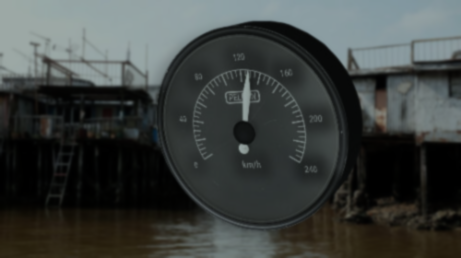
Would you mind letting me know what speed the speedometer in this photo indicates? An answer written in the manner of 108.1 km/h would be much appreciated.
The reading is 130 km/h
